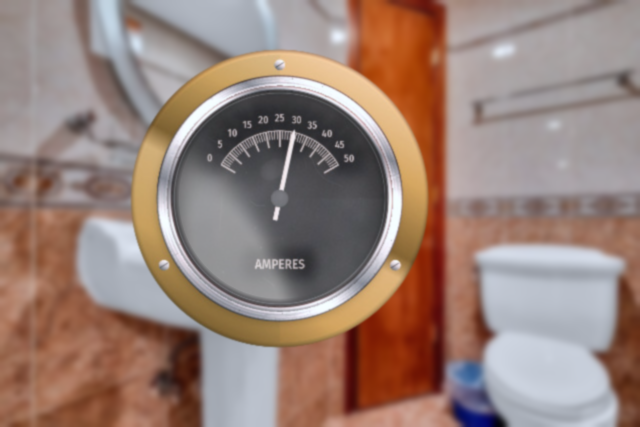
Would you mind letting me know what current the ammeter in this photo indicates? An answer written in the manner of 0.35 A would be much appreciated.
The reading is 30 A
